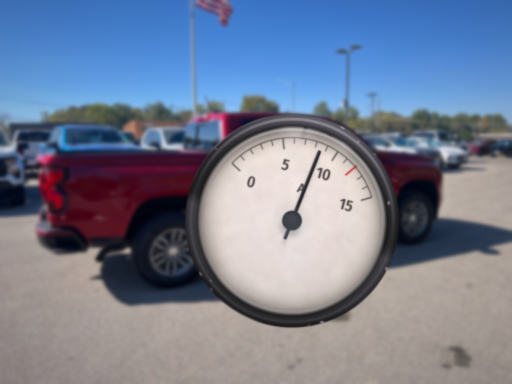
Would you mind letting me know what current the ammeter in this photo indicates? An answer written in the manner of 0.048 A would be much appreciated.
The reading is 8.5 A
